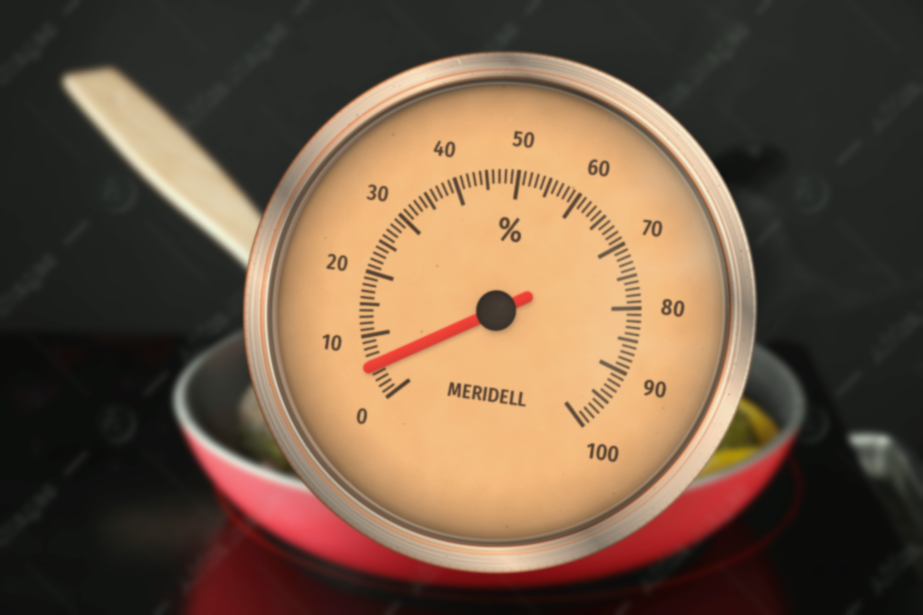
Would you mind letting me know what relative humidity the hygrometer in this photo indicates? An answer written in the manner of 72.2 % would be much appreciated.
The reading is 5 %
